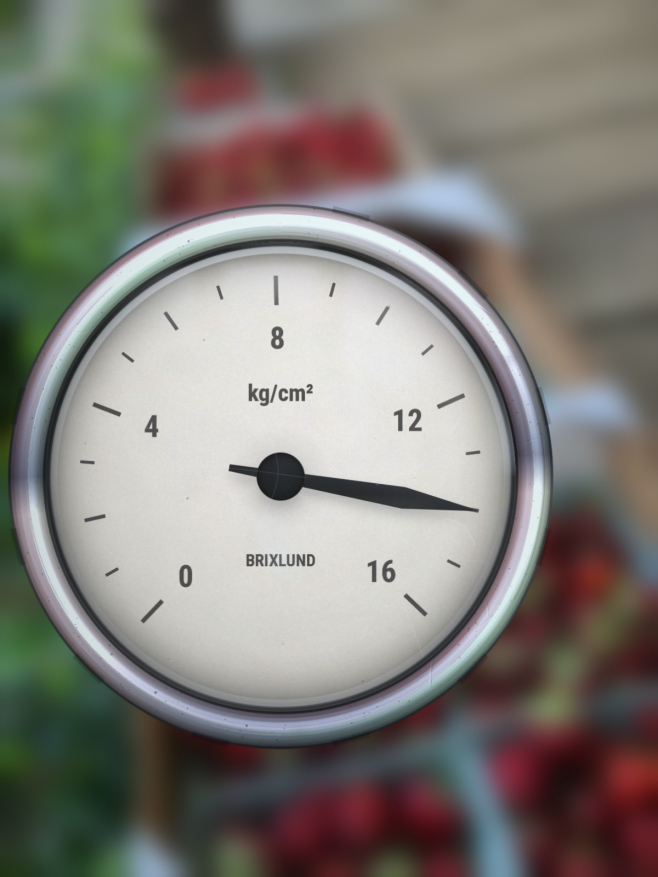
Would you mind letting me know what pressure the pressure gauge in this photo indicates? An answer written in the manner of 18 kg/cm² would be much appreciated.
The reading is 14 kg/cm²
